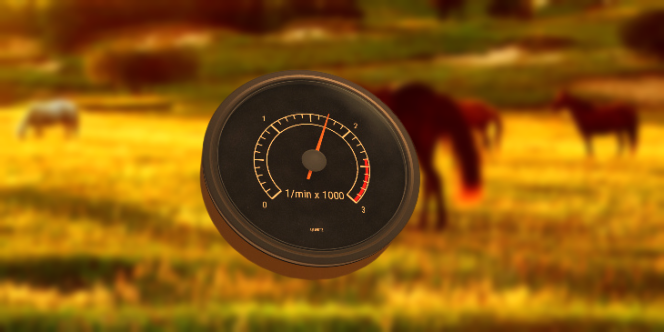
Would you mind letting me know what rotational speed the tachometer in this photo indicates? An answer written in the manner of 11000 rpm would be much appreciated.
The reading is 1700 rpm
